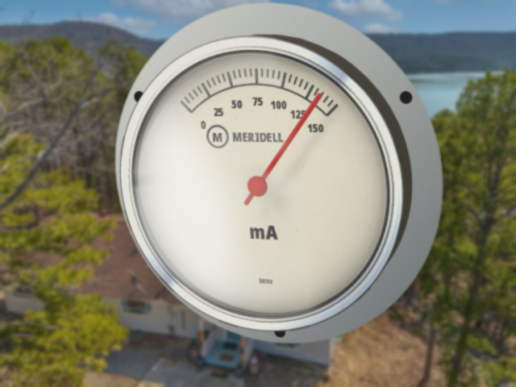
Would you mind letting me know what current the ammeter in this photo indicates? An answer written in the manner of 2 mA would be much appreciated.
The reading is 135 mA
